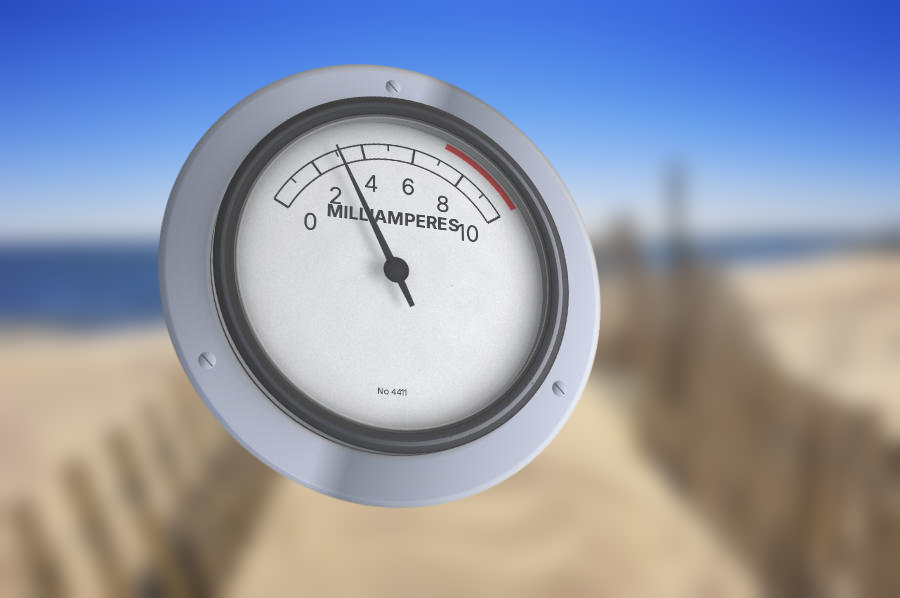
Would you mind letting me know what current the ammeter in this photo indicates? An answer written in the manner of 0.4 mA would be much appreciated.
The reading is 3 mA
